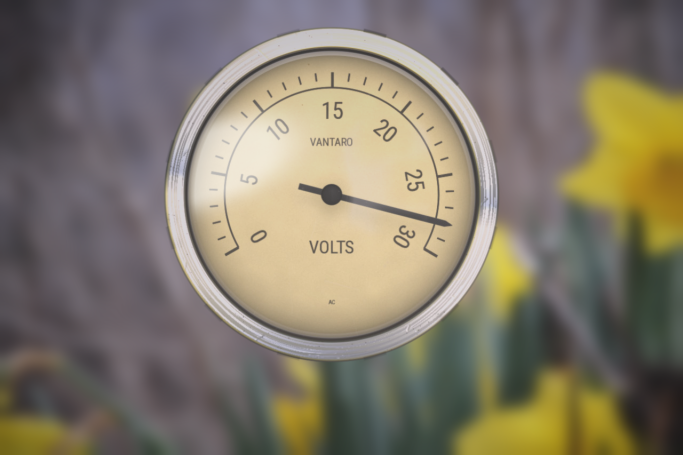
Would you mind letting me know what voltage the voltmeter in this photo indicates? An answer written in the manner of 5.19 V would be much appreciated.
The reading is 28 V
